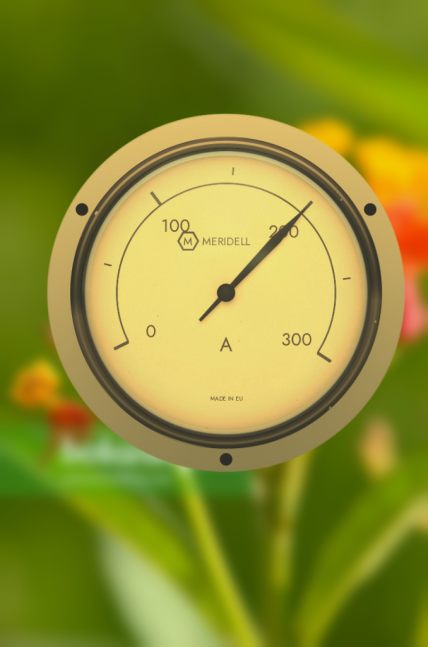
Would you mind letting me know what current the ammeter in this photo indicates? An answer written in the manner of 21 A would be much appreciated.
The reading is 200 A
